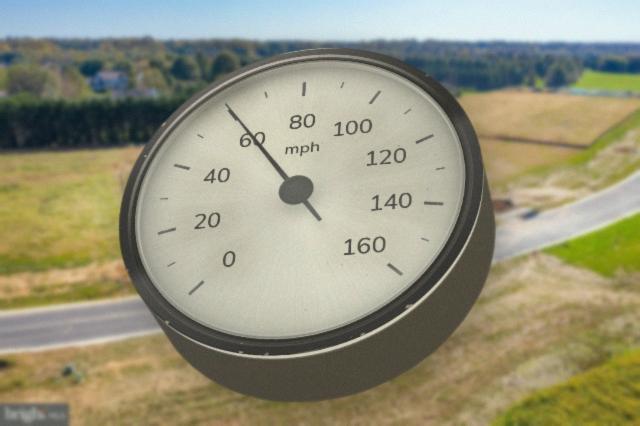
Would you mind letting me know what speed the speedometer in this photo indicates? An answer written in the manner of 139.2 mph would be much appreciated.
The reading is 60 mph
